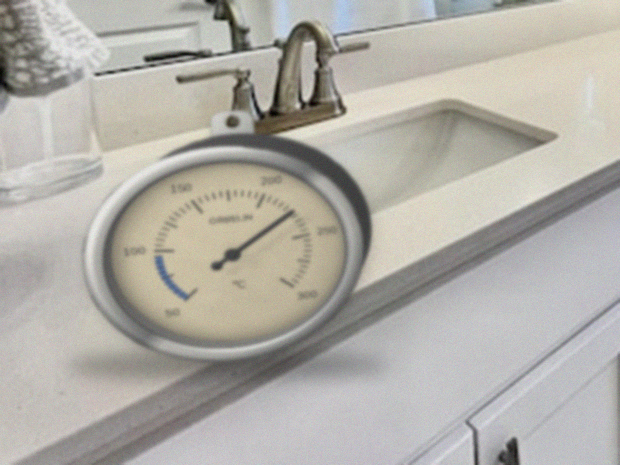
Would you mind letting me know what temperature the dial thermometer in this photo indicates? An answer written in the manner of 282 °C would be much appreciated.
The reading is 225 °C
